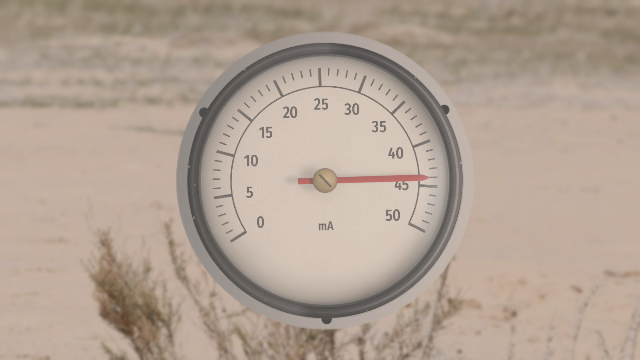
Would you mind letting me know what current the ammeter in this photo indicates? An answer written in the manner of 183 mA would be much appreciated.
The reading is 44 mA
